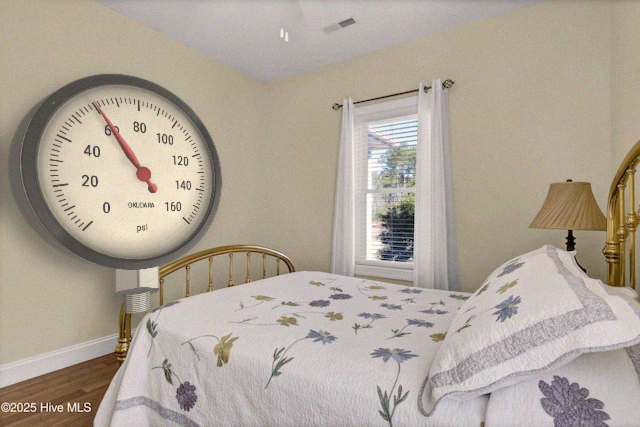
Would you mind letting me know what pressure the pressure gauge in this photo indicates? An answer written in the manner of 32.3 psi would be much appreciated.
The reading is 60 psi
